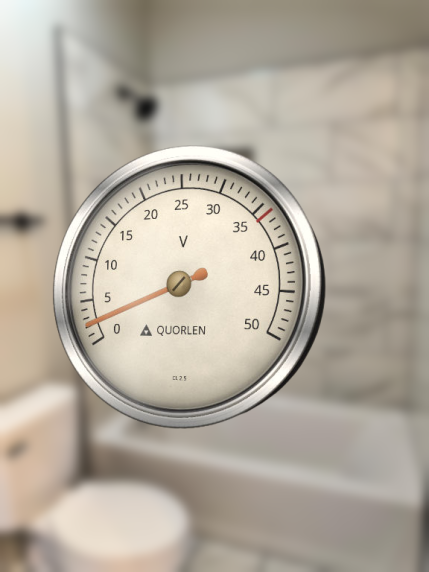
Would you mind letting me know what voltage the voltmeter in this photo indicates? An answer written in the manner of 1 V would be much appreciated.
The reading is 2 V
